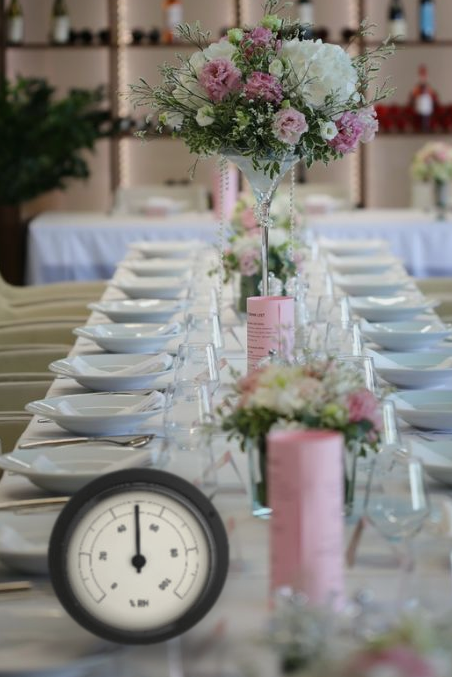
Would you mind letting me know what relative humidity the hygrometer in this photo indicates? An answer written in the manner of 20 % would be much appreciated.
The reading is 50 %
